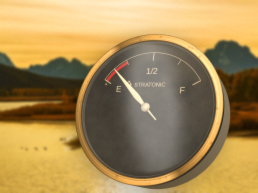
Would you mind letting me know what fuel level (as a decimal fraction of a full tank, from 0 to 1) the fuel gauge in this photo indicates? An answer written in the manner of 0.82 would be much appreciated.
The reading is 0.125
